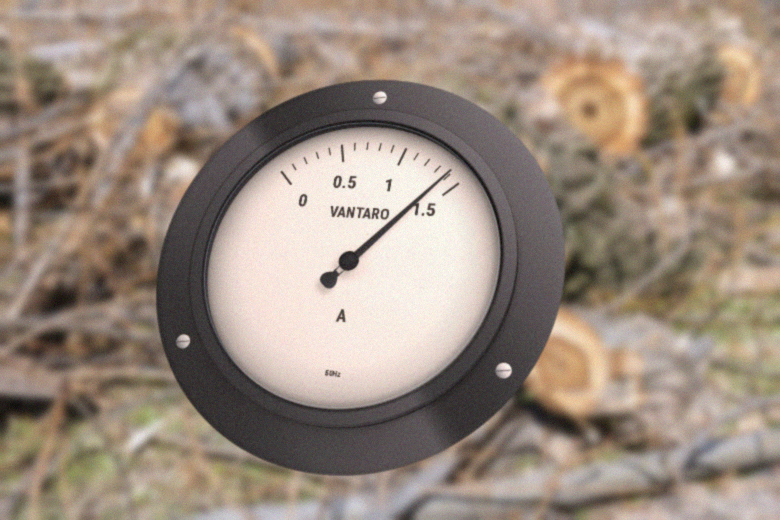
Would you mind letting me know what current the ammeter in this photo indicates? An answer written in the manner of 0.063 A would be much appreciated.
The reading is 1.4 A
